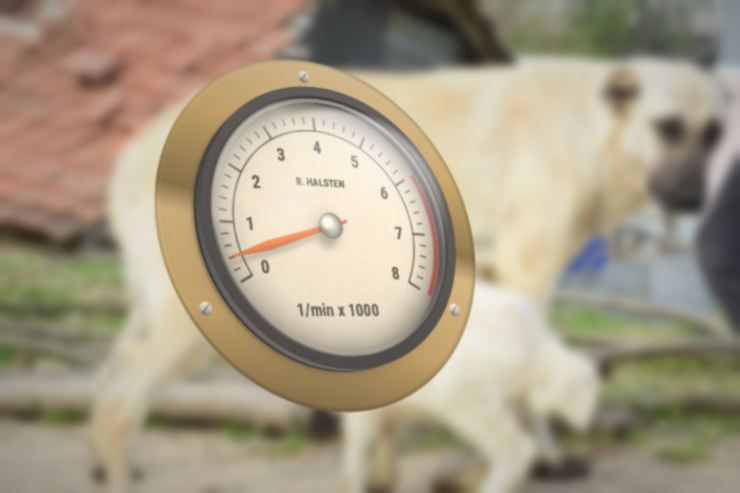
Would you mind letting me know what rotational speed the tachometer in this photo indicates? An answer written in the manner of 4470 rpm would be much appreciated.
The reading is 400 rpm
